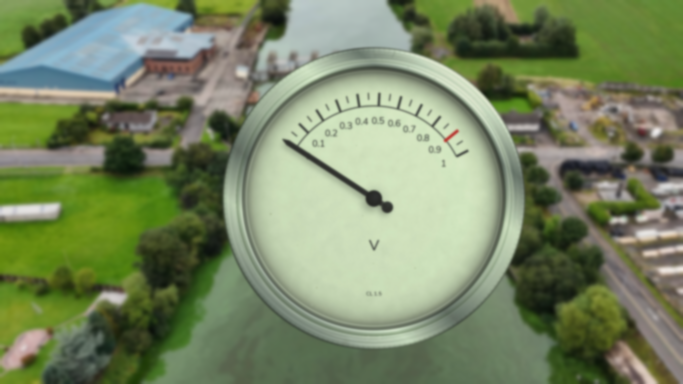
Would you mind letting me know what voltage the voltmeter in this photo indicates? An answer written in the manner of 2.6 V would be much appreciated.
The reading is 0 V
